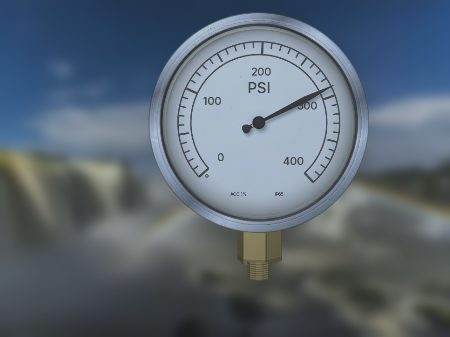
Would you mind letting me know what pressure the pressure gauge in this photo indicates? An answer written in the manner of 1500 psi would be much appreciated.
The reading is 290 psi
